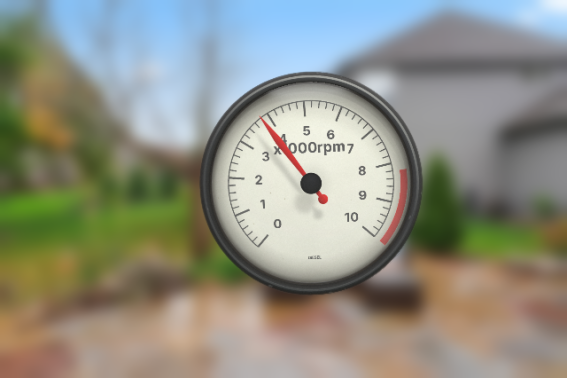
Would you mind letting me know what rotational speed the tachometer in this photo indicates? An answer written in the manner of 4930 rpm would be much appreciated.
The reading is 3800 rpm
